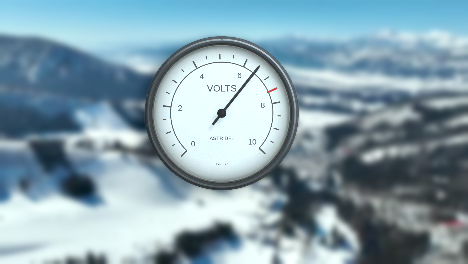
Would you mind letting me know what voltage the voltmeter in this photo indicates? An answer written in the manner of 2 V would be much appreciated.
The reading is 6.5 V
